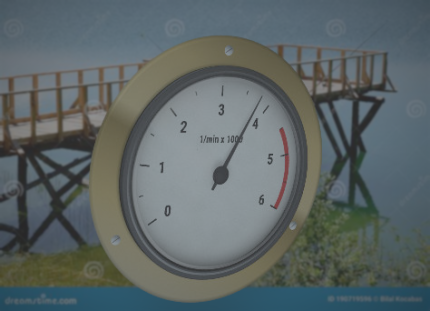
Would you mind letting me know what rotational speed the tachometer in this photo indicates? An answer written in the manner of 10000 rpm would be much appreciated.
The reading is 3750 rpm
